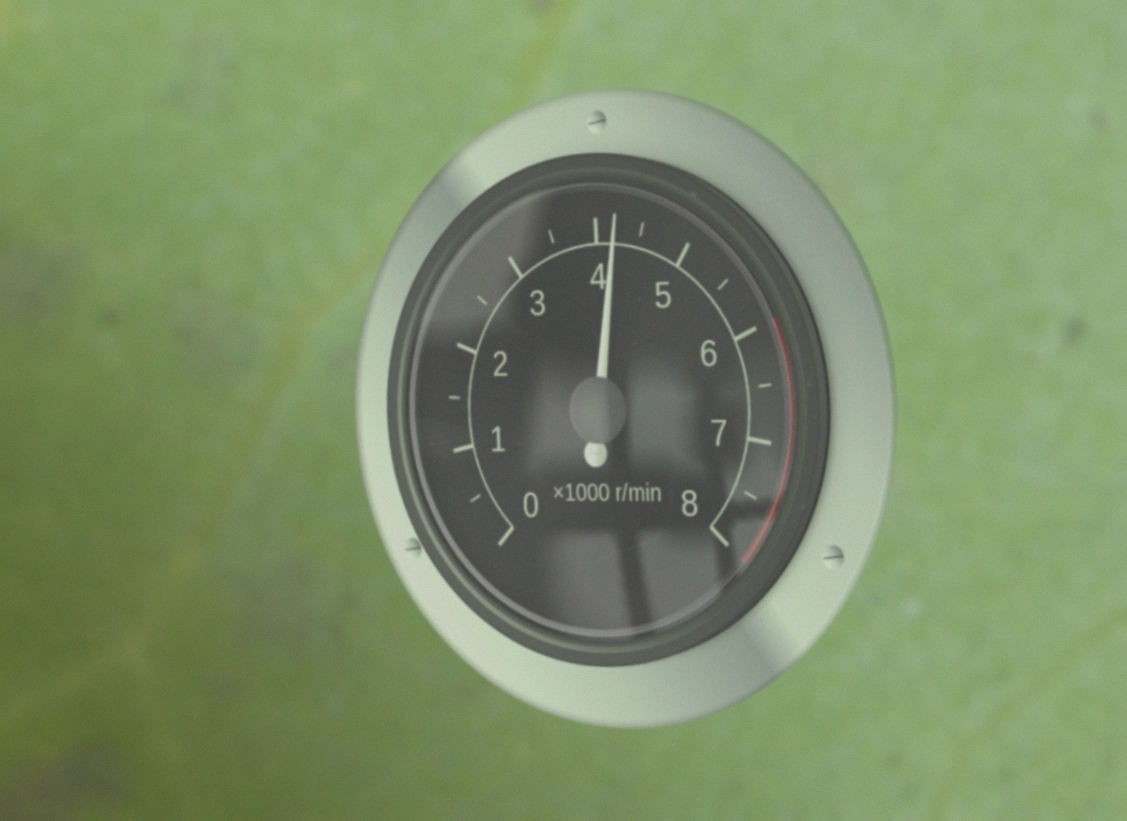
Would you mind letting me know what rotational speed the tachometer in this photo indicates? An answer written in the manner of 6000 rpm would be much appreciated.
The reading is 4250 rpm
